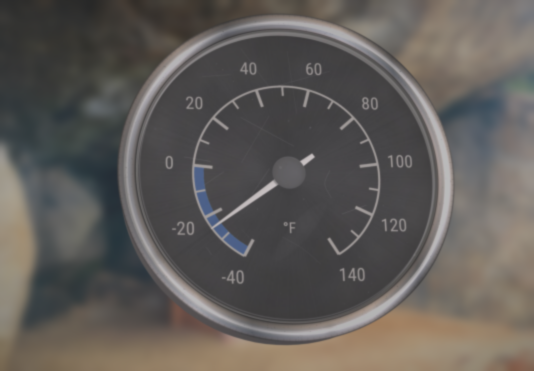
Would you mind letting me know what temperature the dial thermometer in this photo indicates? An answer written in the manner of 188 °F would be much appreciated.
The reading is -25 °F
